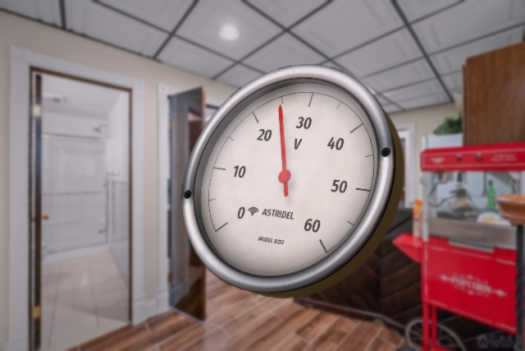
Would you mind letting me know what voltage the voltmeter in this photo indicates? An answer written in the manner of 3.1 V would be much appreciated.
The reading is 25 V
